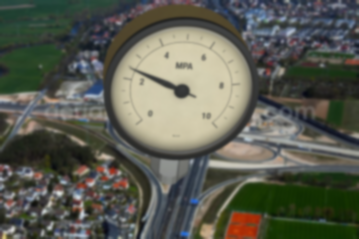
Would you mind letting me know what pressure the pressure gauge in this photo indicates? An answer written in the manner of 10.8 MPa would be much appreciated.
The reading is 2.5 MPa
